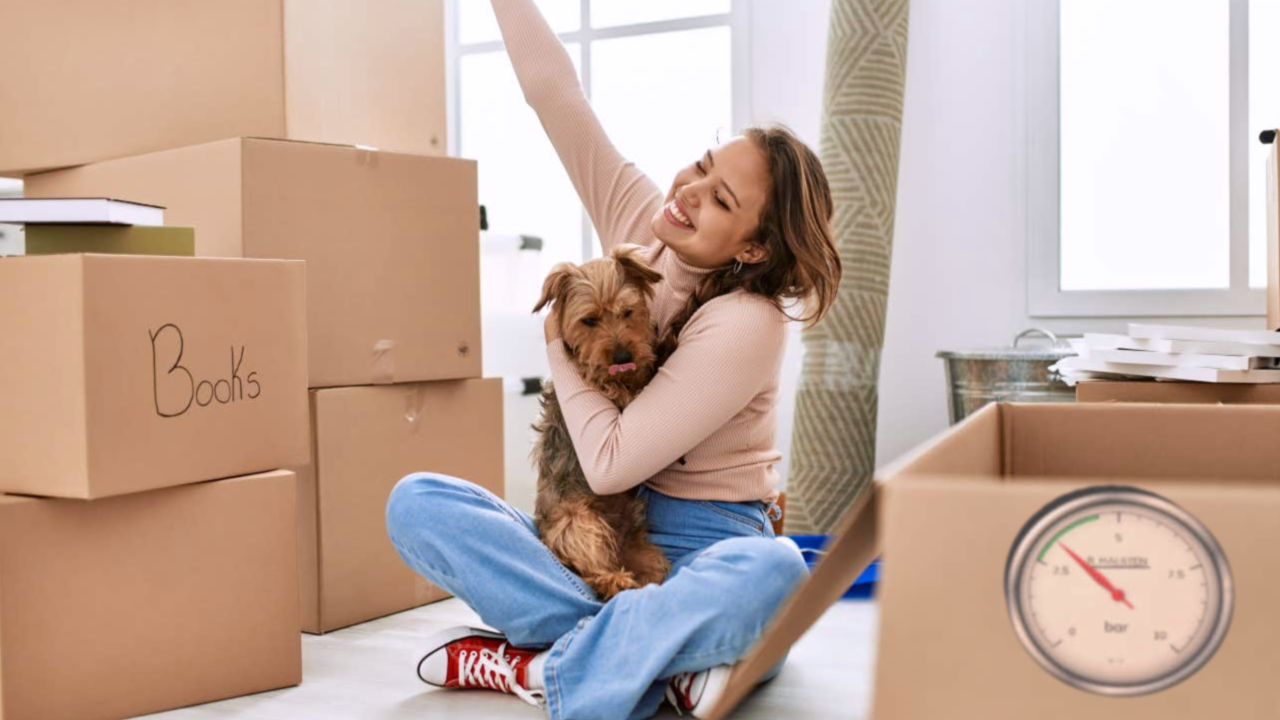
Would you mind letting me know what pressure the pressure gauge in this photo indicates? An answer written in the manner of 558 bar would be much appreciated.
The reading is 3.25 bar
